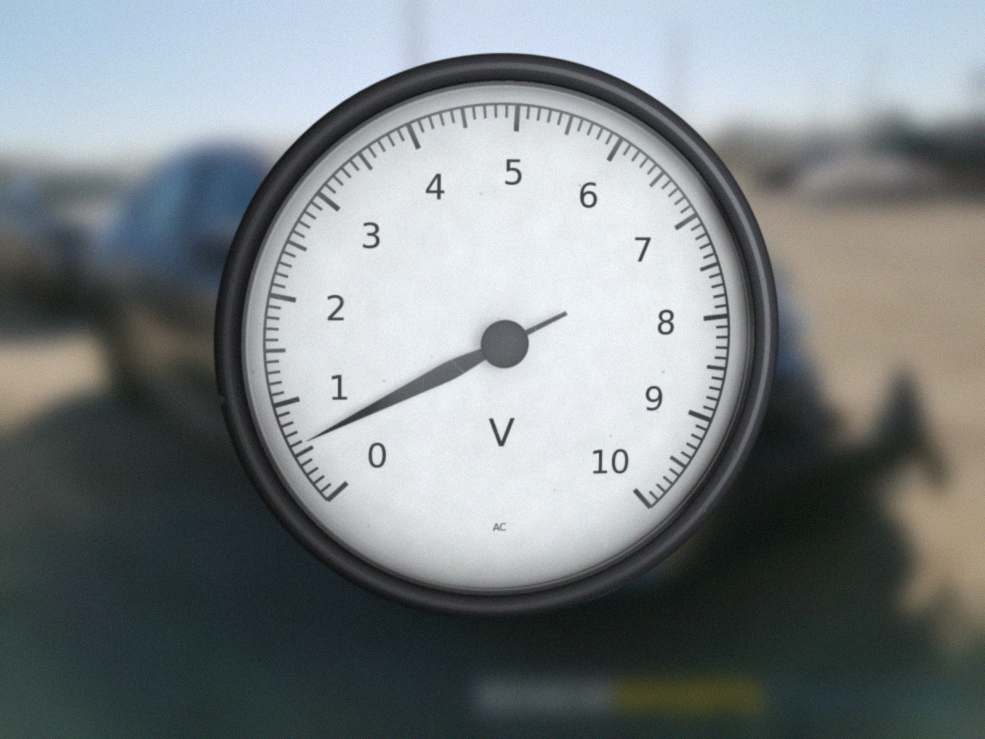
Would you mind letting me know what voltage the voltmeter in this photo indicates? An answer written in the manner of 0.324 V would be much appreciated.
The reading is 0.6 V
